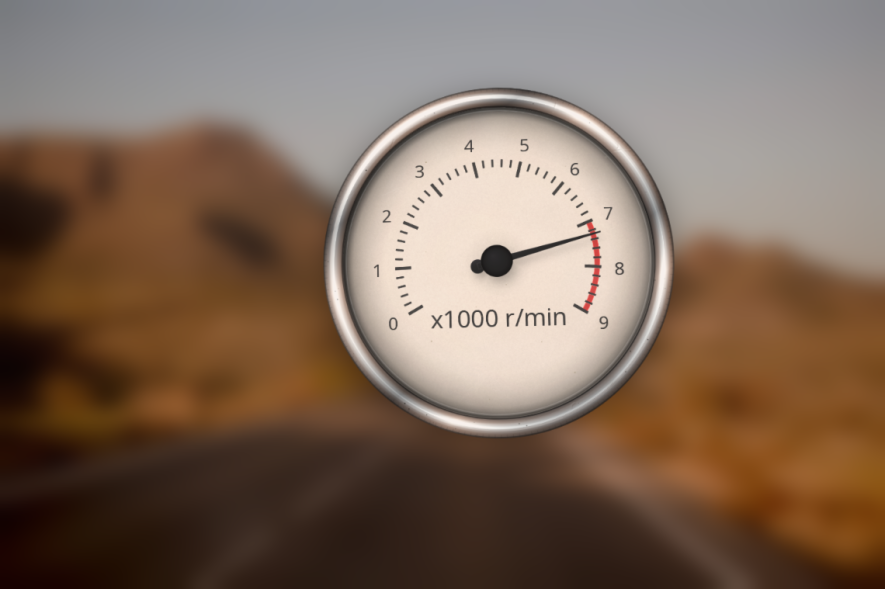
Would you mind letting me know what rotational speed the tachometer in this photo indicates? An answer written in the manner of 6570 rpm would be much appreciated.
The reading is 7300 rpm
